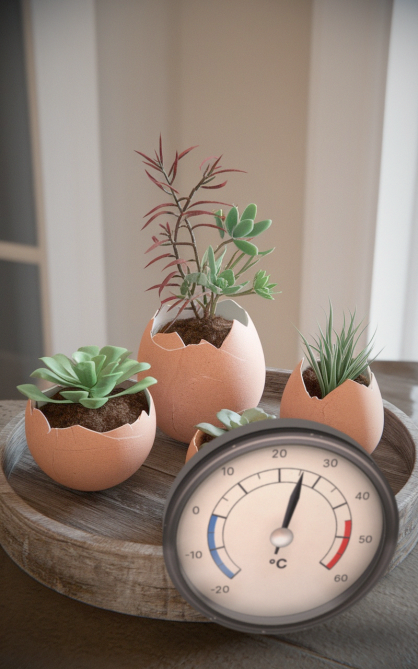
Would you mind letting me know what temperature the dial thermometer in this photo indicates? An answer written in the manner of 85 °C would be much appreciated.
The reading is 25 °C
